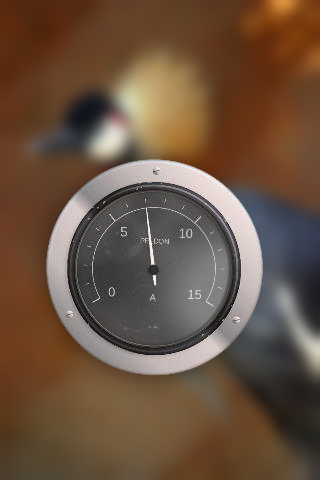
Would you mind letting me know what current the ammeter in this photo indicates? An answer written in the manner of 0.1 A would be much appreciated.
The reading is 7 A
